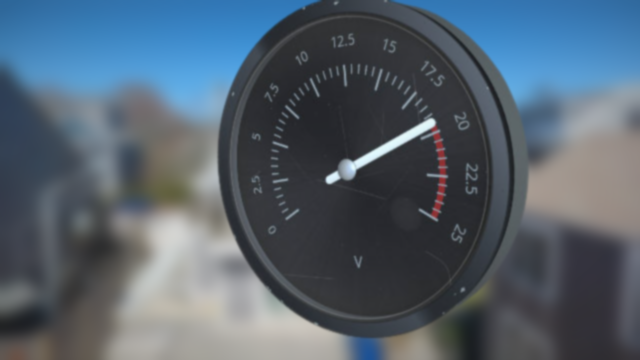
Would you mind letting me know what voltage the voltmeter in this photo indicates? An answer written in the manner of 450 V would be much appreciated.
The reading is 19.5 V
